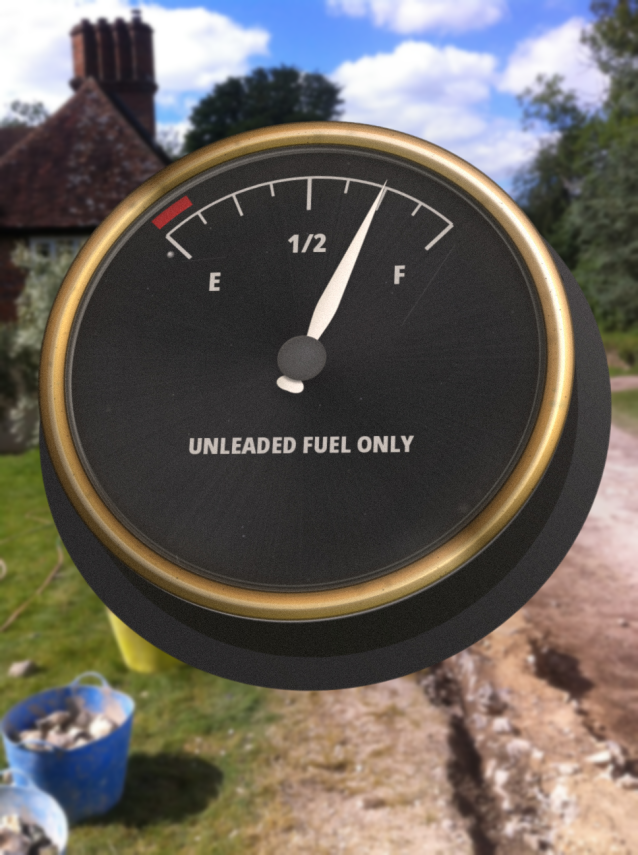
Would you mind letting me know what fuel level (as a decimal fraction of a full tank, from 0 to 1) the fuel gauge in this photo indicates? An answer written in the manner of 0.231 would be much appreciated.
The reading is 0.75
